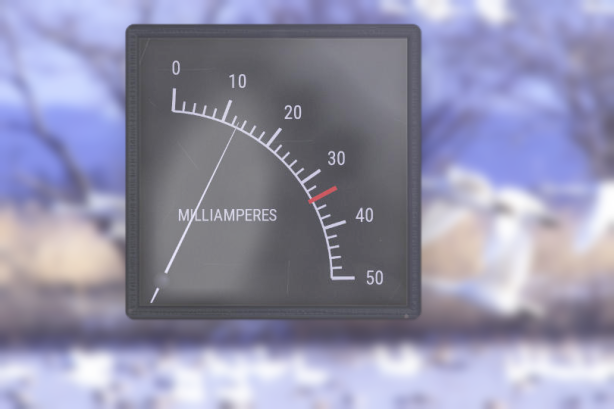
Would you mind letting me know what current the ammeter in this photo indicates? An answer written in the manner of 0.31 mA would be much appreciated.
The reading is 13 mA
